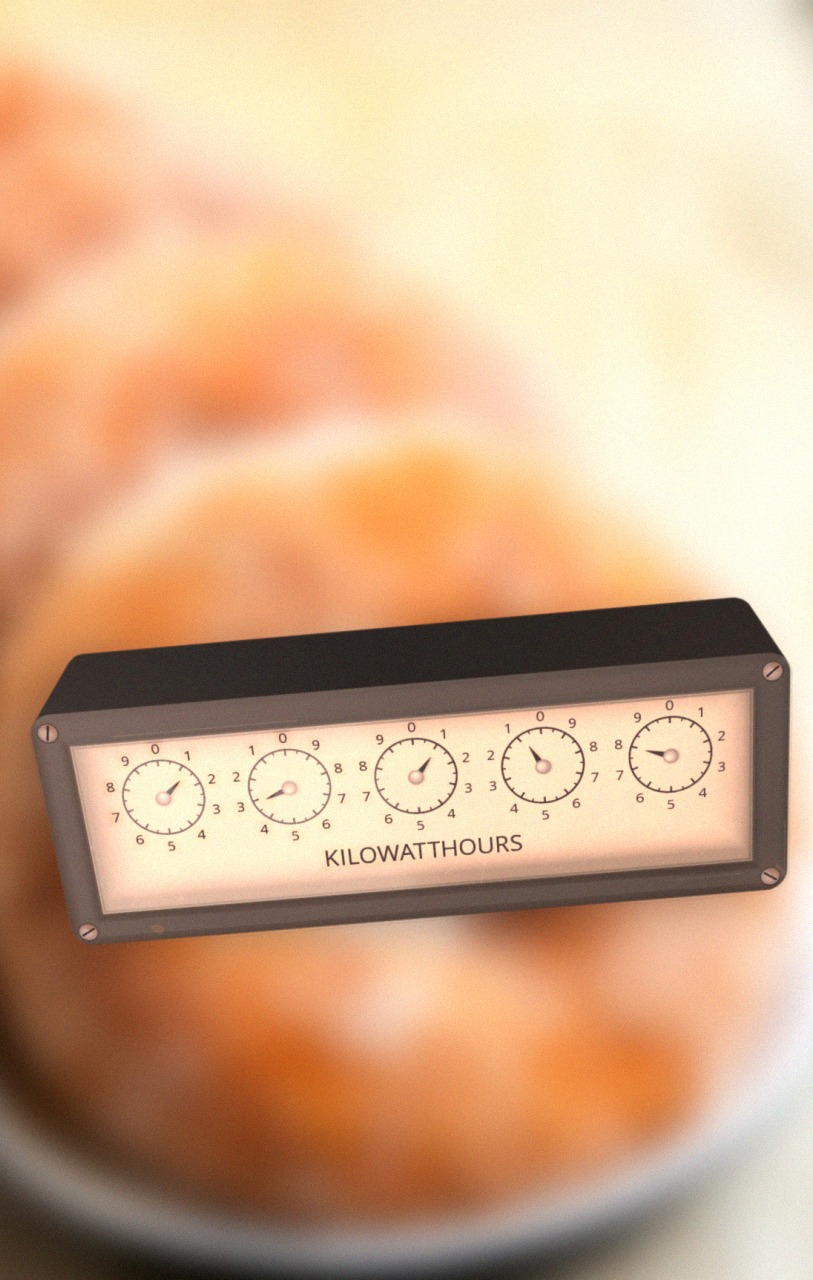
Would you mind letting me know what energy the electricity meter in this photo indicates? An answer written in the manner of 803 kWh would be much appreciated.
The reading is 13108 kWh
